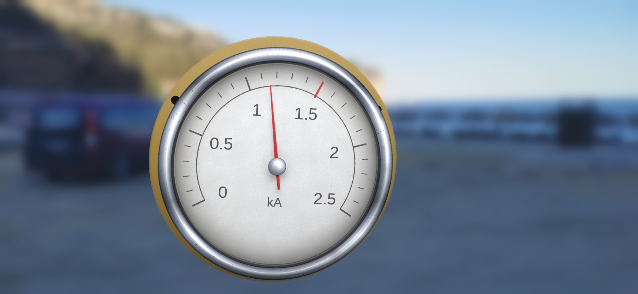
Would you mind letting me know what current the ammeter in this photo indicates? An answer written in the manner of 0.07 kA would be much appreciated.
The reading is 1.15 kA
